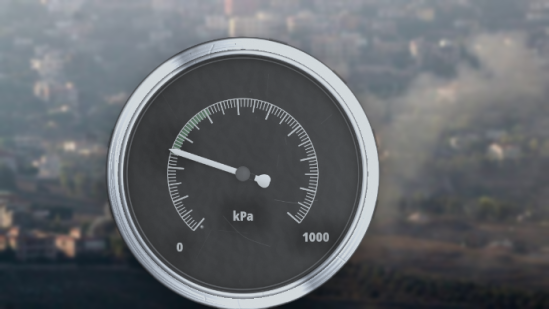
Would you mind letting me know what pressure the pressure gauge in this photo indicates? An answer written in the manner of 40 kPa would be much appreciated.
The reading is 250 kPa
